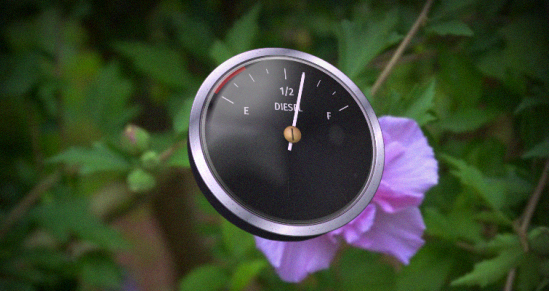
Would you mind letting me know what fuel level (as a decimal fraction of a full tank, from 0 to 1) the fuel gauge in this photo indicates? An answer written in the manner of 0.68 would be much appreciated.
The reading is 0.625
